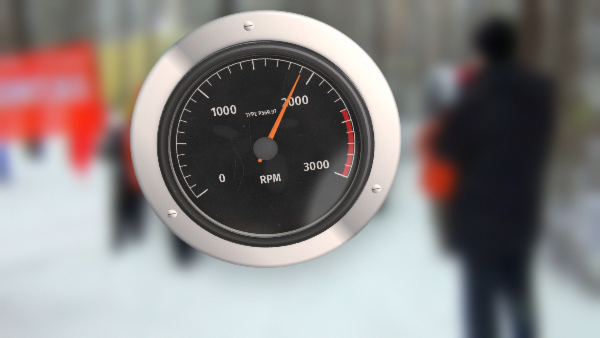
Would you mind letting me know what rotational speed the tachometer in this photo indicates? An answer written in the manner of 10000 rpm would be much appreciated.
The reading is 1900 rpm
